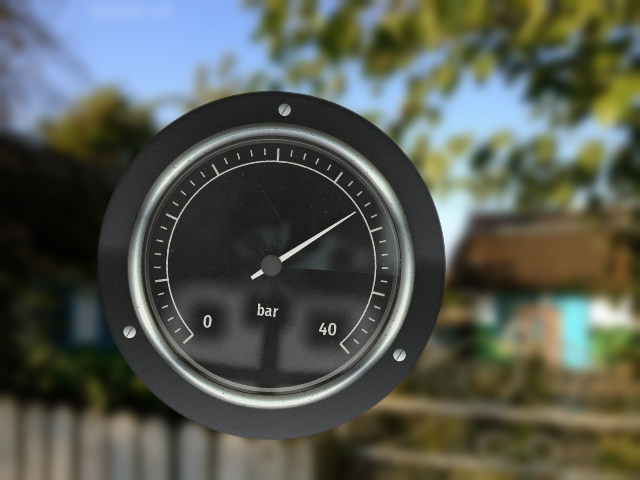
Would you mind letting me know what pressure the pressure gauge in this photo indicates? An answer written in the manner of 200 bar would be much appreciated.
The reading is 28 bar
